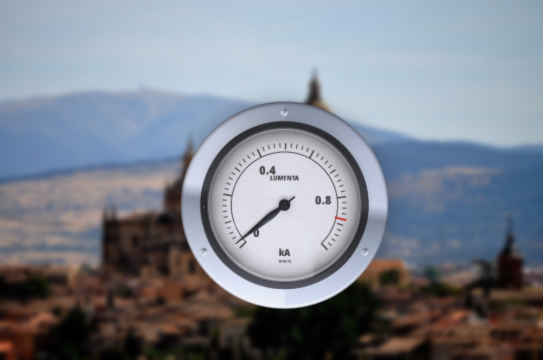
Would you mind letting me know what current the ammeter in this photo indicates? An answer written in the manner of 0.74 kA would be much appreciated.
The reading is 0.02 kA
